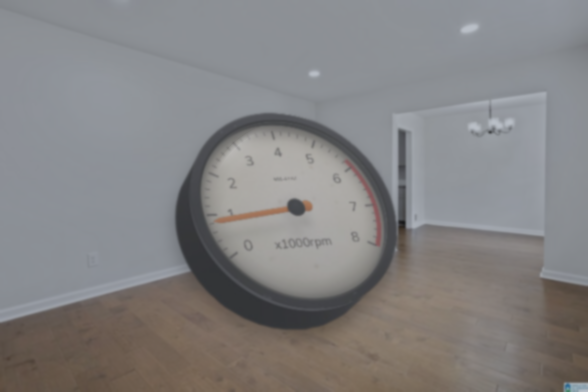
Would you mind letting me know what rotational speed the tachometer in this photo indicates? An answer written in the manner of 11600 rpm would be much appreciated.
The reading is 800 rpm
